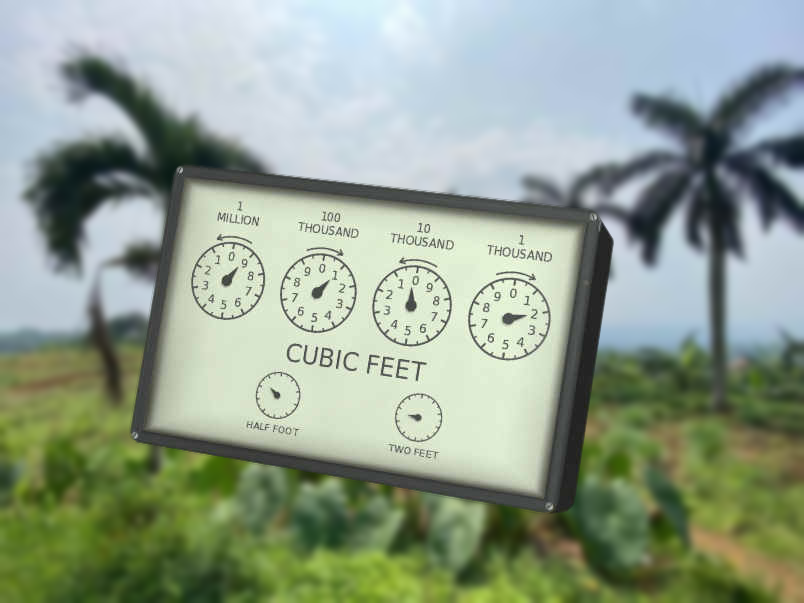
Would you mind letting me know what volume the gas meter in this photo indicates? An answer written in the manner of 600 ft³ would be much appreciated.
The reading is 910200 ft³
